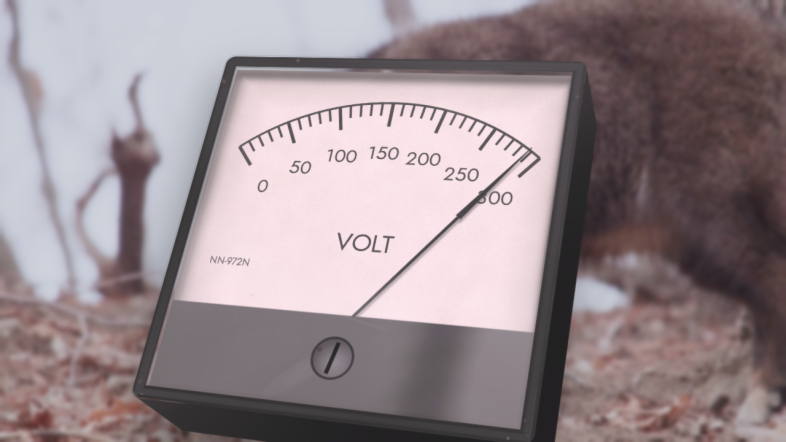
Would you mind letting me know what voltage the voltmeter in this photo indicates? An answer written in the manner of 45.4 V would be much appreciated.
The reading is 290 V
